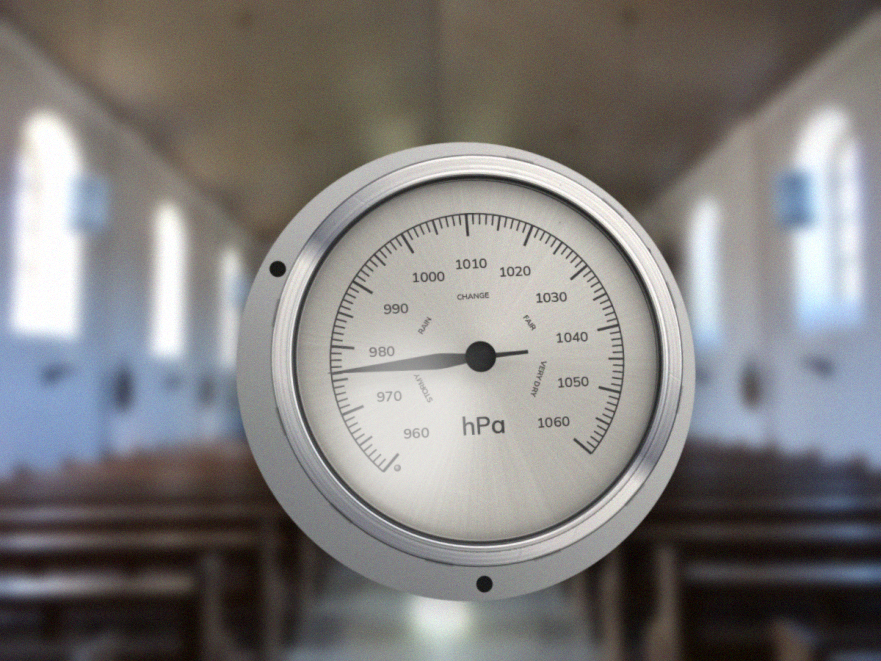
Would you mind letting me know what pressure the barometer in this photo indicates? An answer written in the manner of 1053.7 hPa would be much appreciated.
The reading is 976 hPa
